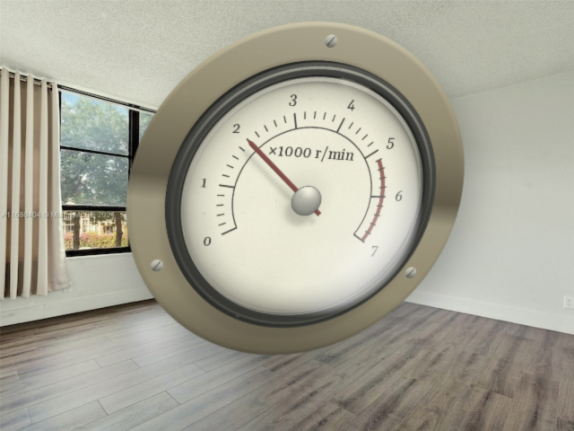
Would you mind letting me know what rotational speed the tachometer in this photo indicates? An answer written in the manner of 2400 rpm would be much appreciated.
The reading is 2000 rpm
